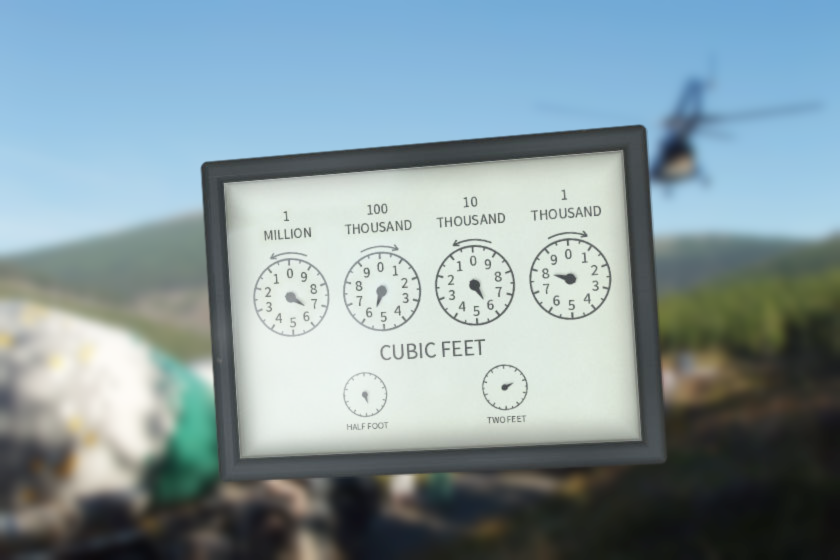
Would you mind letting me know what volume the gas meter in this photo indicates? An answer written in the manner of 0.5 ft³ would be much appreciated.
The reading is 655800 ft³
